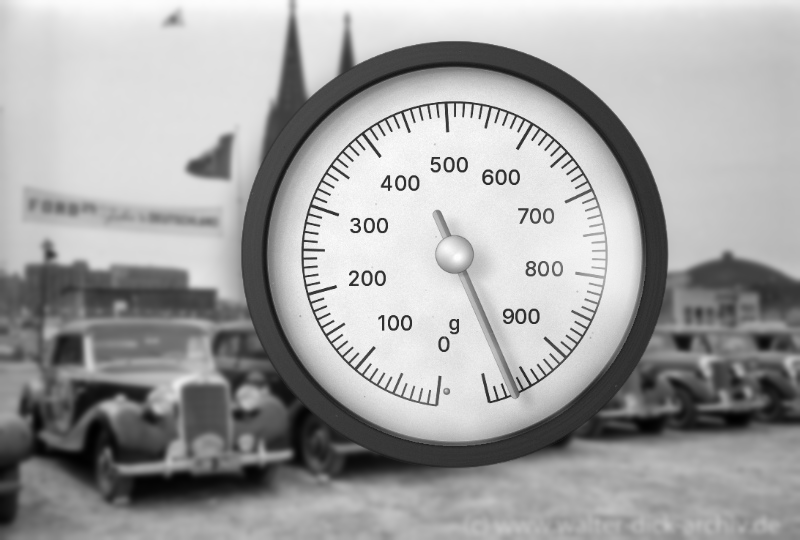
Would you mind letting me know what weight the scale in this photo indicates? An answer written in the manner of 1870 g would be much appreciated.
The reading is 970 g
